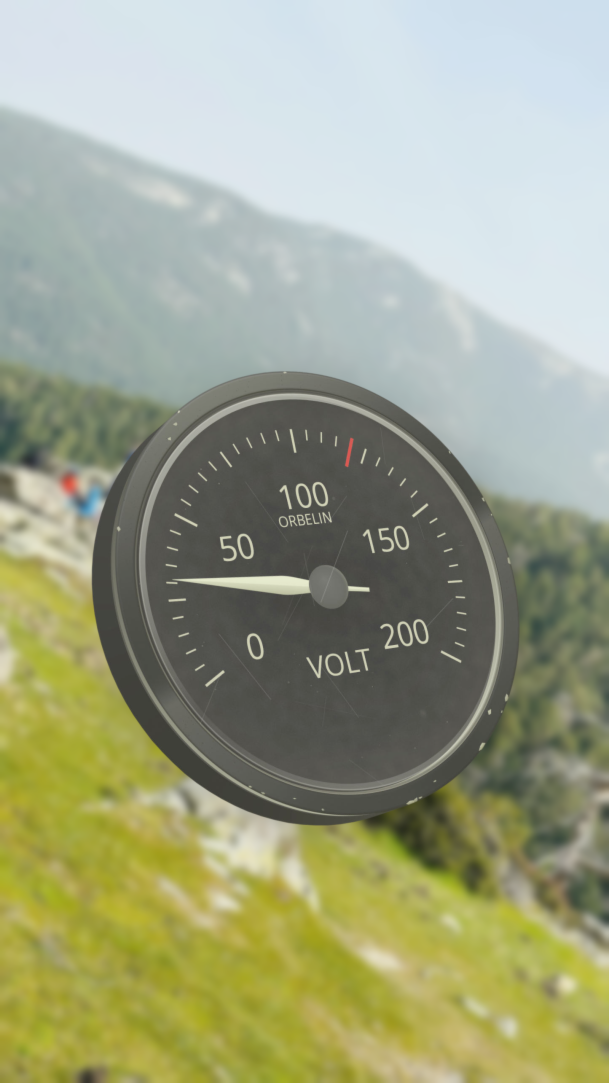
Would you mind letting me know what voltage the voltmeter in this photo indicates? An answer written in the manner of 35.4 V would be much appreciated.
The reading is 30 V
